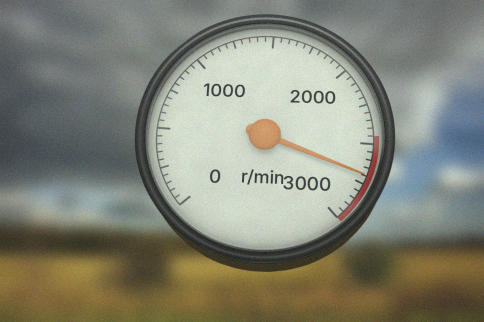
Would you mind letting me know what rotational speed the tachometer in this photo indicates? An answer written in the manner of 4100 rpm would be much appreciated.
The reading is 2700 rpm
